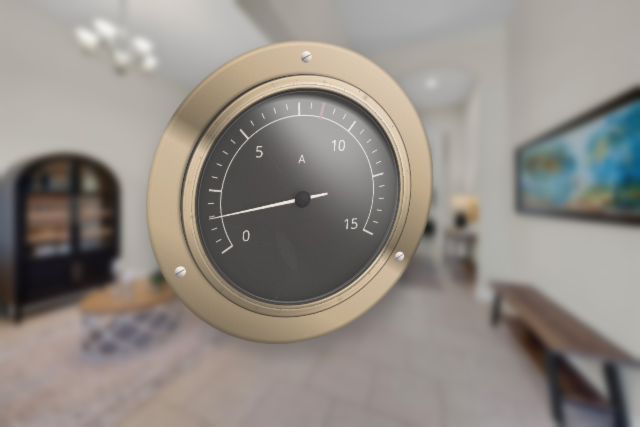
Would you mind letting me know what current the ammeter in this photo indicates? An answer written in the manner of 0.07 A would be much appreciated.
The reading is 1.5 A
